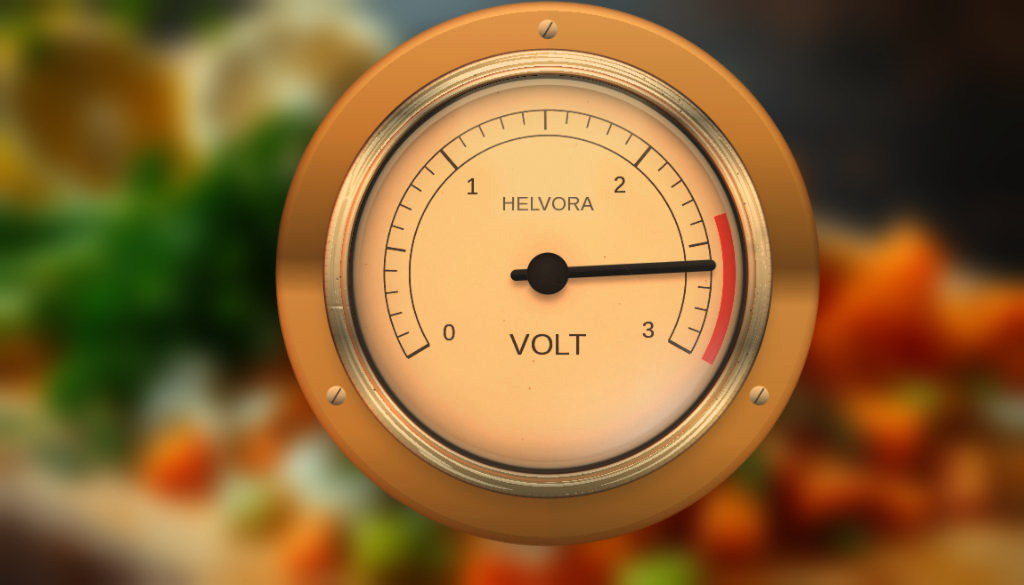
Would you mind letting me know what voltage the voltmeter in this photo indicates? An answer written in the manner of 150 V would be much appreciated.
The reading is 2.6 V
